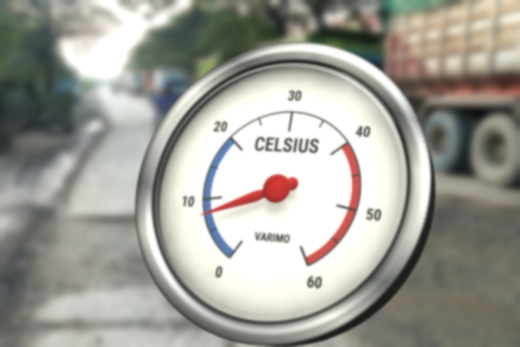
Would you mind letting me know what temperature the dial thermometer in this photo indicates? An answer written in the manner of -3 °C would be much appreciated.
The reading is 7.5 °C
